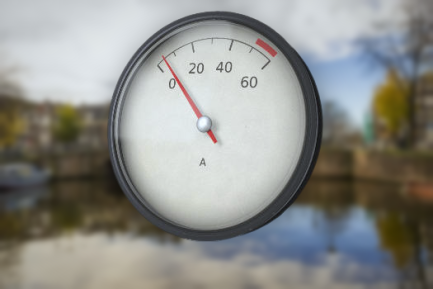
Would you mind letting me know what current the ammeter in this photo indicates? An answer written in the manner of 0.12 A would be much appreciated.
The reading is 5 A
